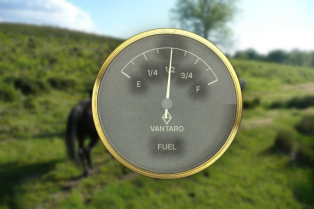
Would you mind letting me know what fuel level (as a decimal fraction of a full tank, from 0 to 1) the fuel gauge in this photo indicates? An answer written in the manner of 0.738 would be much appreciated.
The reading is 0.5
